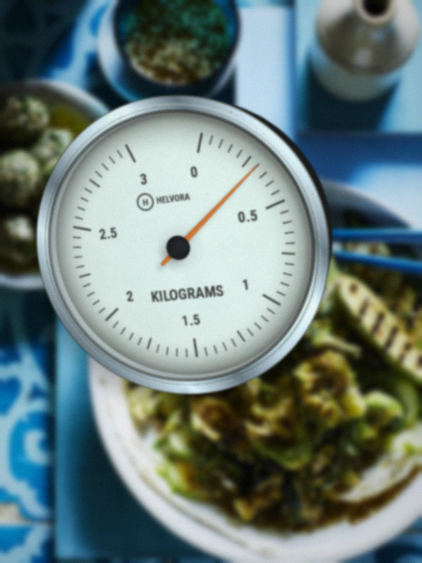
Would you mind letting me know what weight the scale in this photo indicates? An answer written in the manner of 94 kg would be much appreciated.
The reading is 0.3 kg
